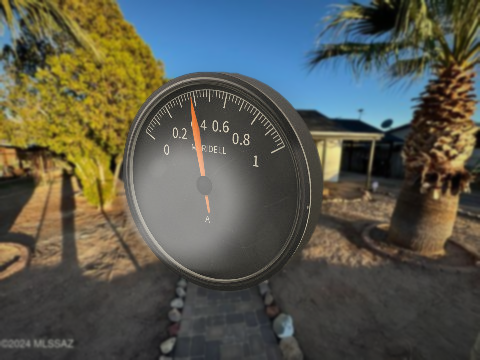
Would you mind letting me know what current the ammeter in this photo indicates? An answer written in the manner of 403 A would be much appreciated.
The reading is 0.4 A
